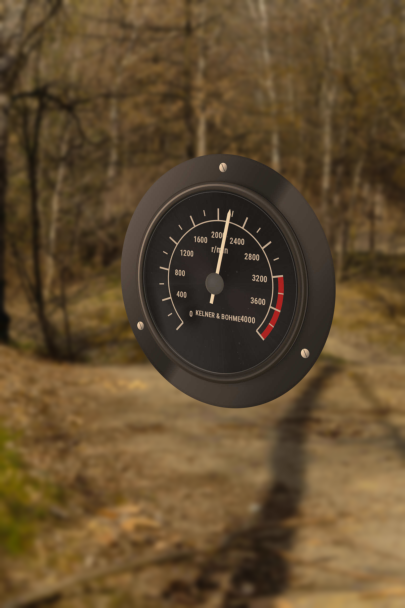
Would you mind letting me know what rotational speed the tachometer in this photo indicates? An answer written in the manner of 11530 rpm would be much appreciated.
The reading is 2200 rpm
